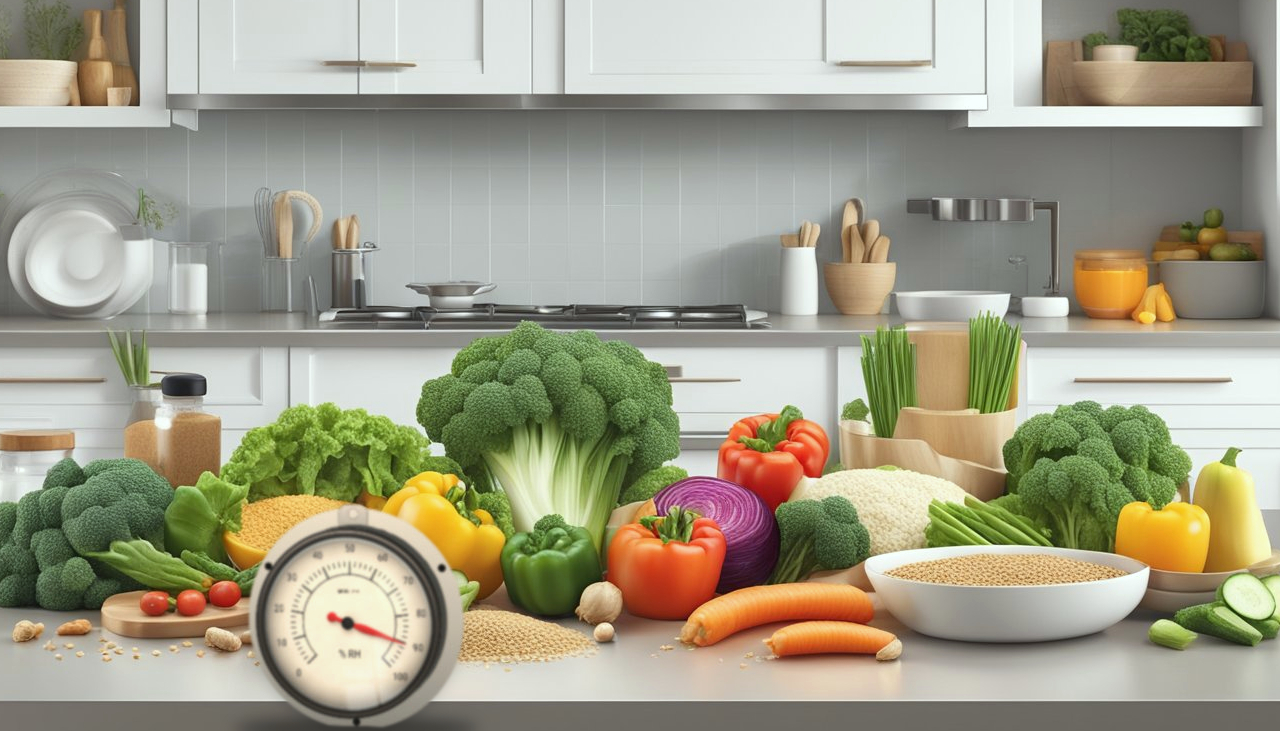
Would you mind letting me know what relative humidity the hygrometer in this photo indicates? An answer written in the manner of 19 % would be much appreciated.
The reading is 90 %
